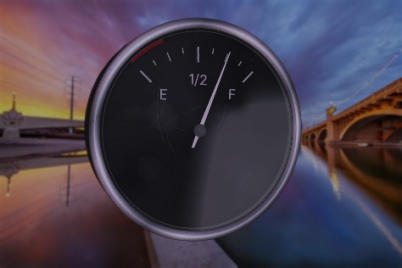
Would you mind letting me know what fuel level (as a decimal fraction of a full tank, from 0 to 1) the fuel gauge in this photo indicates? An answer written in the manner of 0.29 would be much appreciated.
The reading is 0.75
